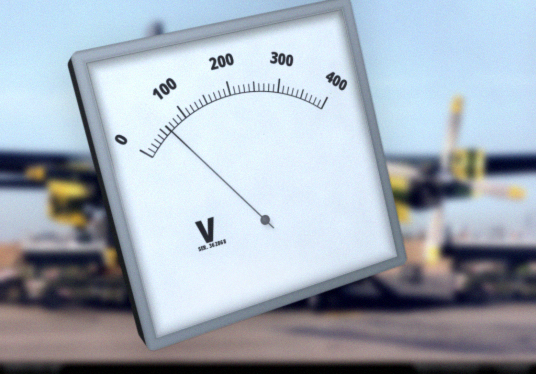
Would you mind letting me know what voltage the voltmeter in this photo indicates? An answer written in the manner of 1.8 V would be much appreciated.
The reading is 60 V
